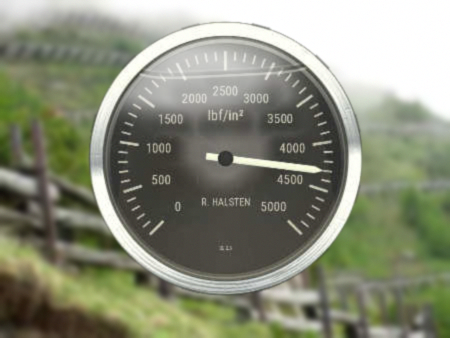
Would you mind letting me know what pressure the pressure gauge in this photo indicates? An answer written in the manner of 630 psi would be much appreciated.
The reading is 4300 psi
